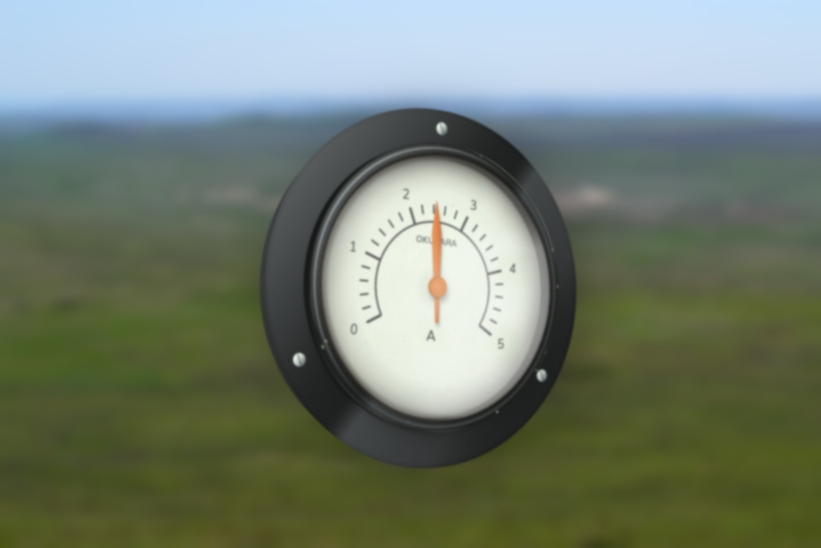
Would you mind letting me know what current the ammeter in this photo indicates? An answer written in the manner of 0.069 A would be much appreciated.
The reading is 2.4 A
